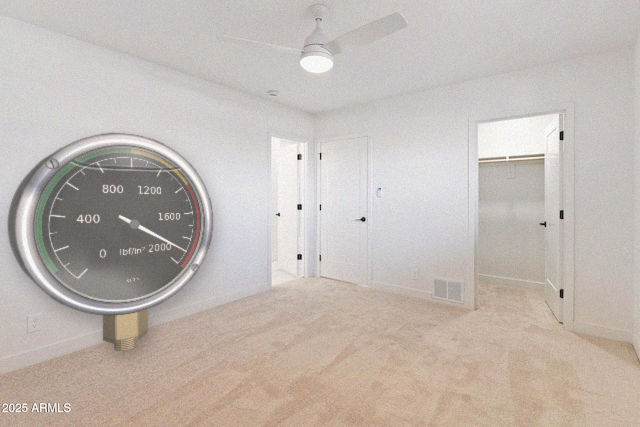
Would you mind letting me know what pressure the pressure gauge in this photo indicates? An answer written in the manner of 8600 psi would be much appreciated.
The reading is 1900 psi
